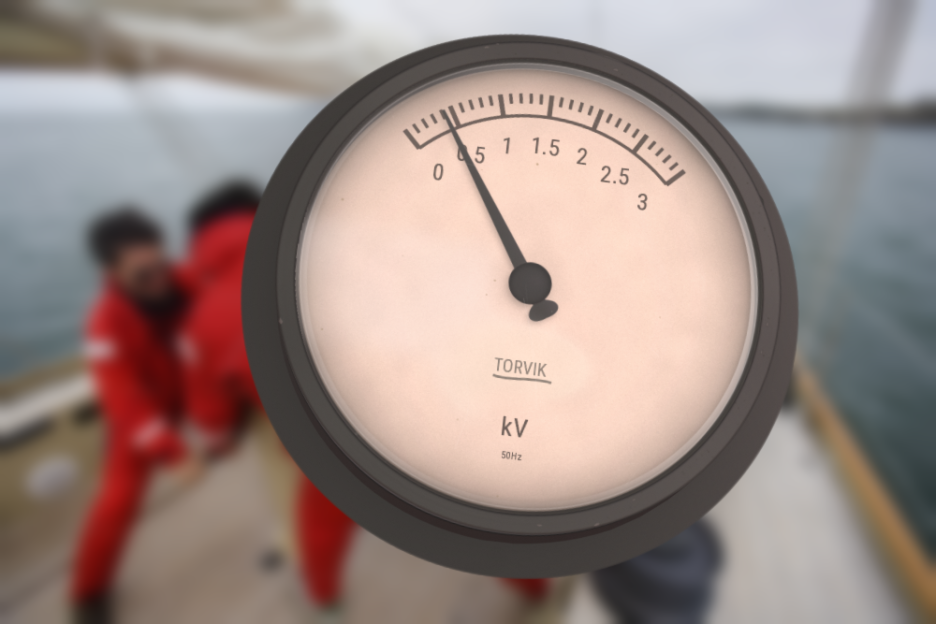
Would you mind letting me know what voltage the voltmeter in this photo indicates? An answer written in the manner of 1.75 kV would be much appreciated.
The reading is 0.4 kV
